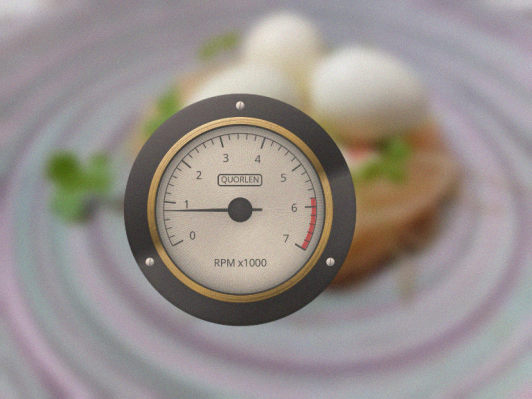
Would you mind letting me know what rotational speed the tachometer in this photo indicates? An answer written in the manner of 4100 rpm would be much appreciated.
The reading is 800 rpm
